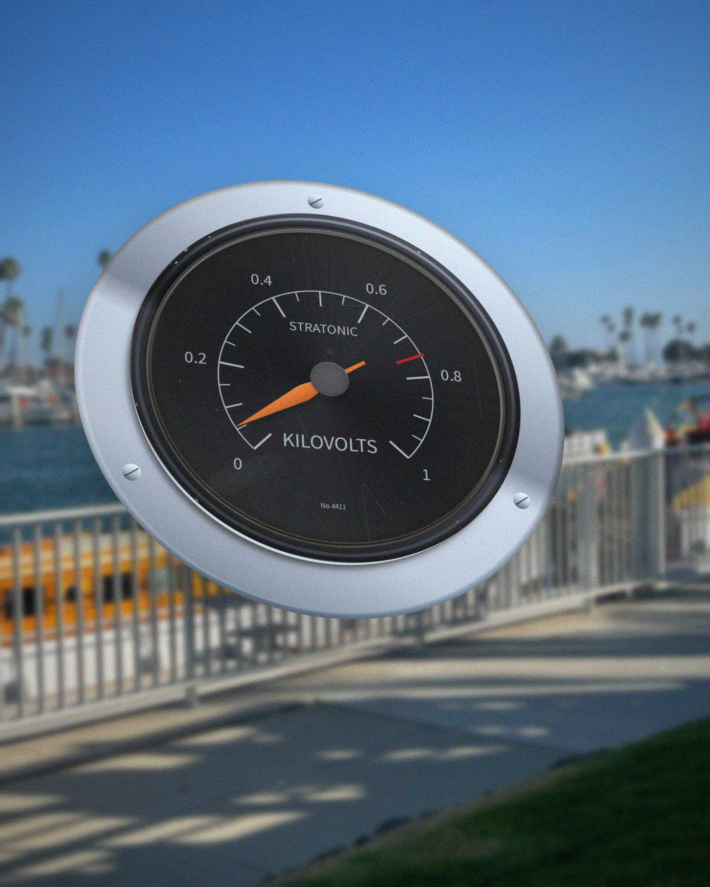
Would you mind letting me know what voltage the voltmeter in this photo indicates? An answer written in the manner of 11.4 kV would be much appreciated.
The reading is 0.05 kV
